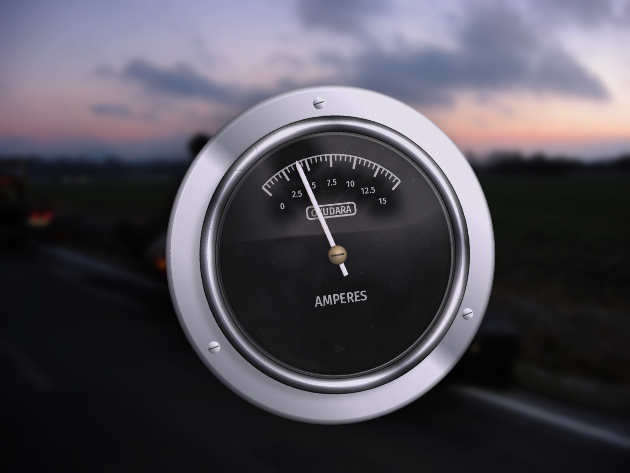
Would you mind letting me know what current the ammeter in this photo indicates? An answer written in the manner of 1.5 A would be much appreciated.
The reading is 4 A
